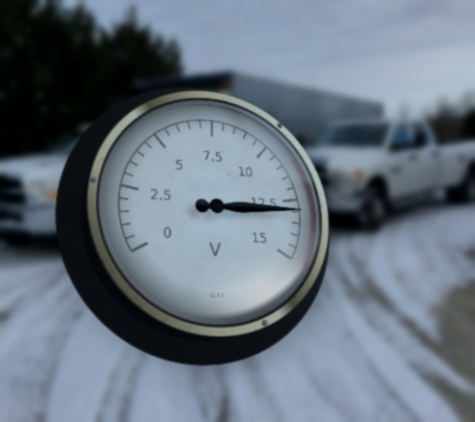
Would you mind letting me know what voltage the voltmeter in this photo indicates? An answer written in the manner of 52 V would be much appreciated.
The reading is 13 V
